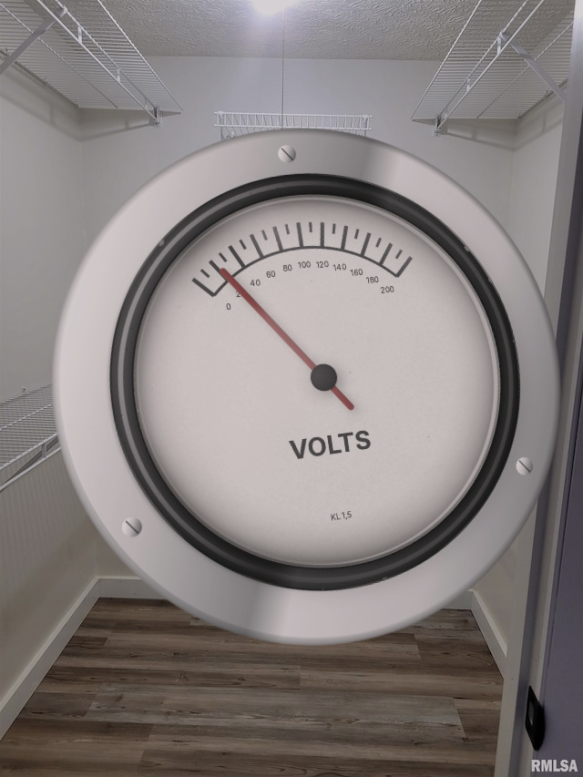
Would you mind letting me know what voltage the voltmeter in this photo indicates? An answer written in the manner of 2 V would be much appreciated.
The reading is 20 V
